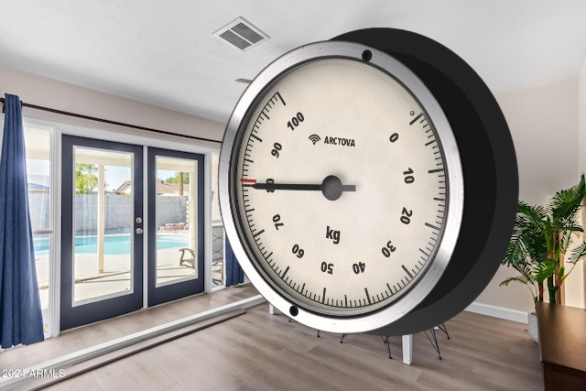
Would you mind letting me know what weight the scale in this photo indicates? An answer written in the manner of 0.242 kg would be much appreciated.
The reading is 80 kg
